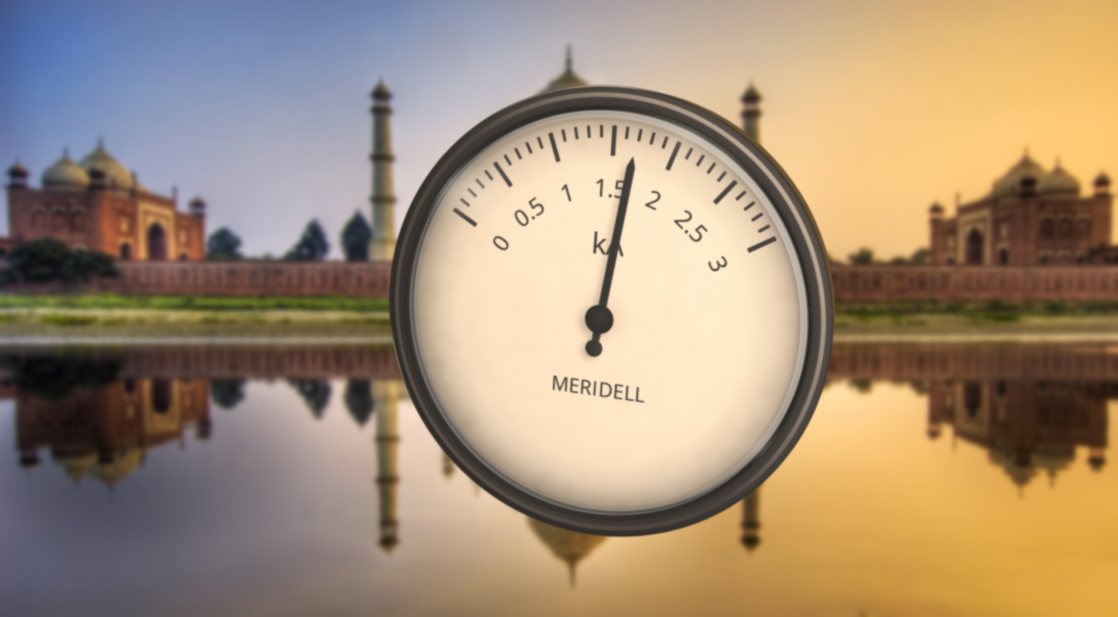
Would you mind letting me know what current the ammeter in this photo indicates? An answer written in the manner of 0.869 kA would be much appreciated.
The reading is 1.7 kA
